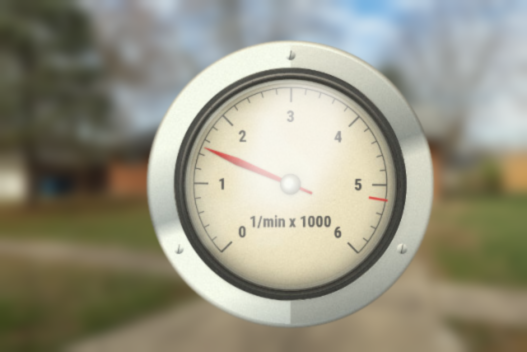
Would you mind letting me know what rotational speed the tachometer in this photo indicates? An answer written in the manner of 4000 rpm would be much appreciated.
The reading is 1500 rpm
